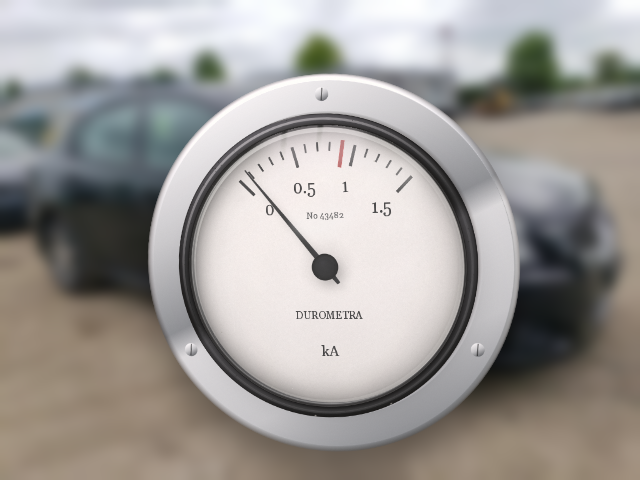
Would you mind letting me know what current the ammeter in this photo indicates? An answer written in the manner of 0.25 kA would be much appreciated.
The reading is 0.1 kA
